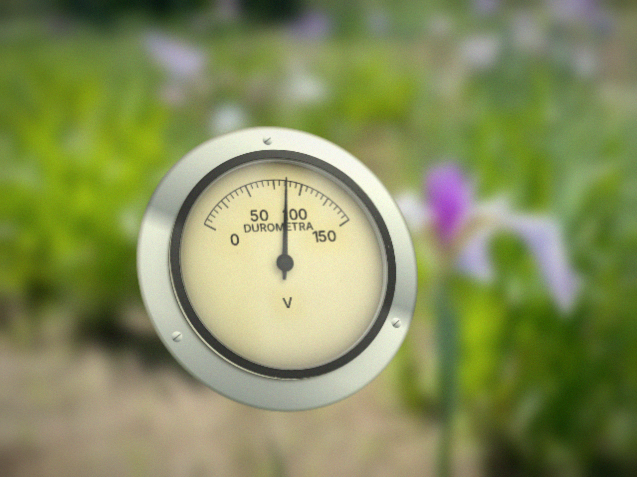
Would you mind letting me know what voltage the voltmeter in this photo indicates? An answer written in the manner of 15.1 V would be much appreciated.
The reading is 85 V
